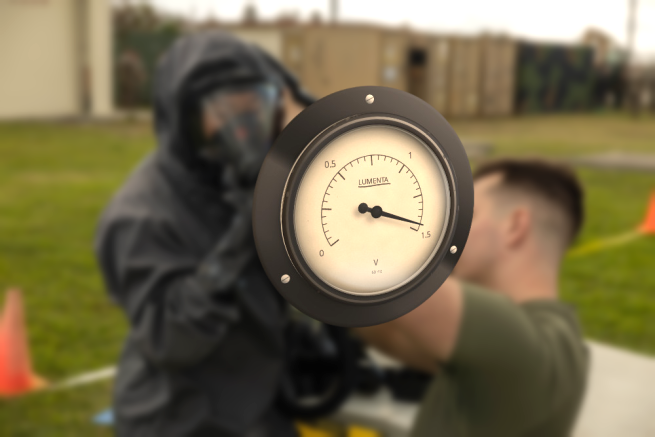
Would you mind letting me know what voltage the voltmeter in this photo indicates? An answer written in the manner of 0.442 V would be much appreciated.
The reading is 1.45 V
